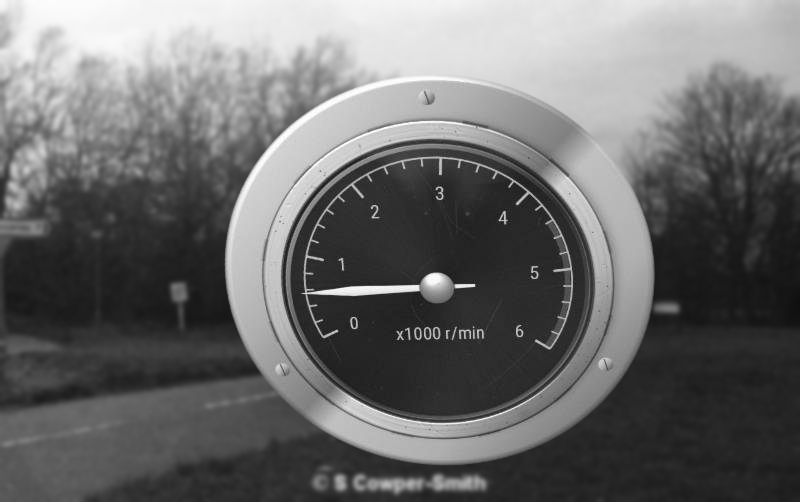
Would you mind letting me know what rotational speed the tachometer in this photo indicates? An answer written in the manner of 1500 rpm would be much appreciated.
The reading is 600 rpm
